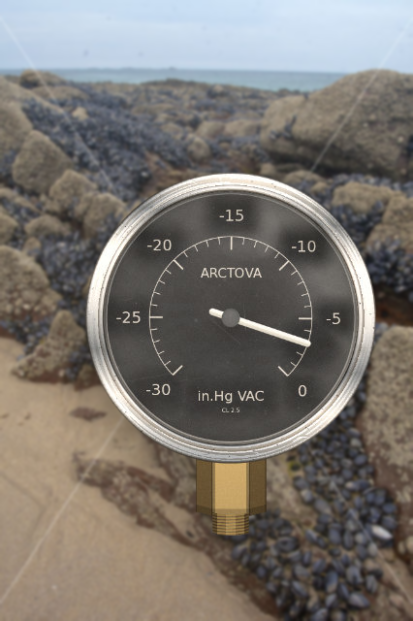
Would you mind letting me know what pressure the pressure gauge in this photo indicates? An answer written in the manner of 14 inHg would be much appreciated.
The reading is -3 inHg
